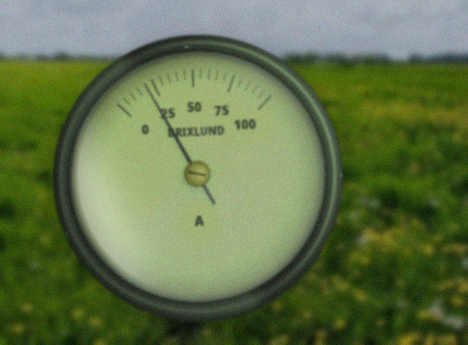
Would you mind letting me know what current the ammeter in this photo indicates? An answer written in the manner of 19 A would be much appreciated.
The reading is 20 A
